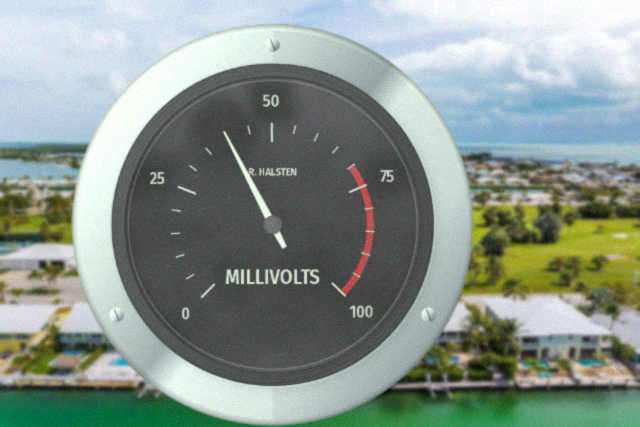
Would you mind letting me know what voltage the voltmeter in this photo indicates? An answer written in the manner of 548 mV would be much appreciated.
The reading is 40 mV
